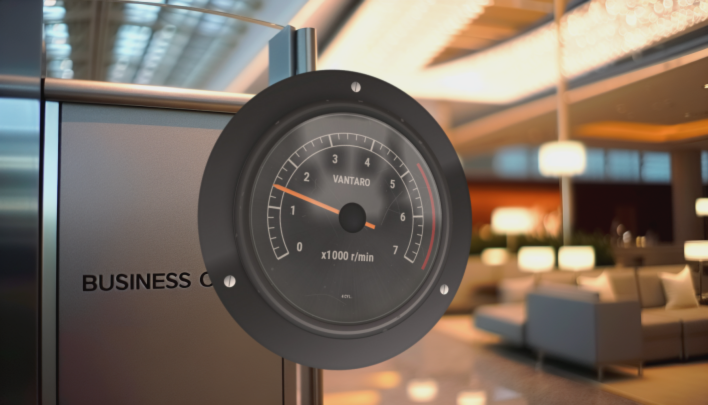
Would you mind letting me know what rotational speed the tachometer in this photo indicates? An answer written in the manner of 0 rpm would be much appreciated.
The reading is 1400 rpm
